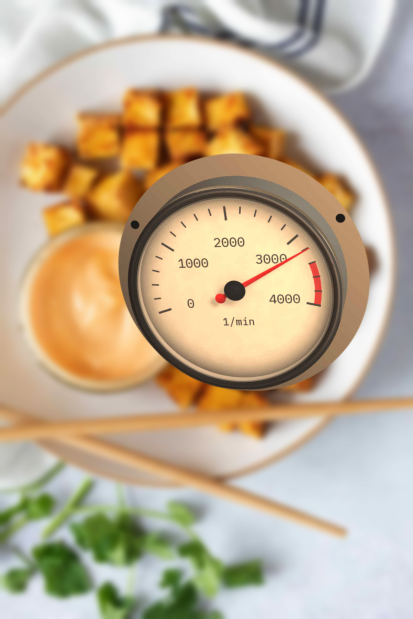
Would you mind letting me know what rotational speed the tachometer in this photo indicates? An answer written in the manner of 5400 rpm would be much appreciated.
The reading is 3200 rpm
